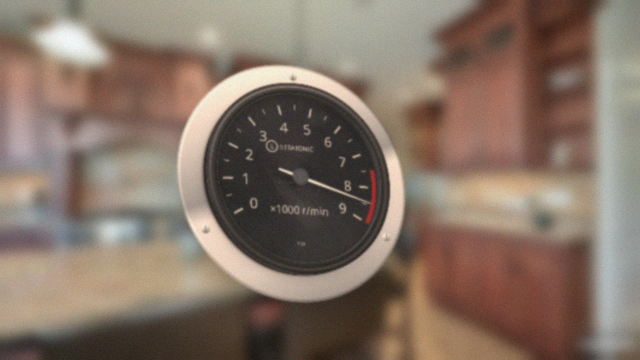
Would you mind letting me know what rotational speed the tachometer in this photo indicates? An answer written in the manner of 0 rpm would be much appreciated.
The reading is 8500 rpm
